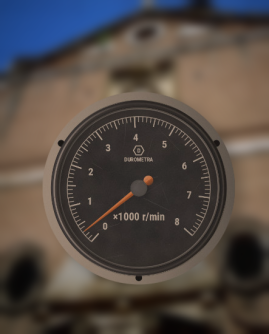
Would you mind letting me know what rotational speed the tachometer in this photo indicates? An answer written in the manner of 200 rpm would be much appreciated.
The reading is 300 rpm
